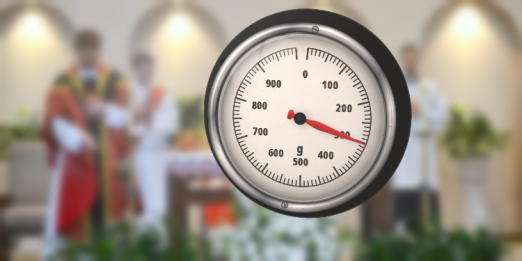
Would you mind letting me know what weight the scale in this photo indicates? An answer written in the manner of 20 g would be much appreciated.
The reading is 300 g
